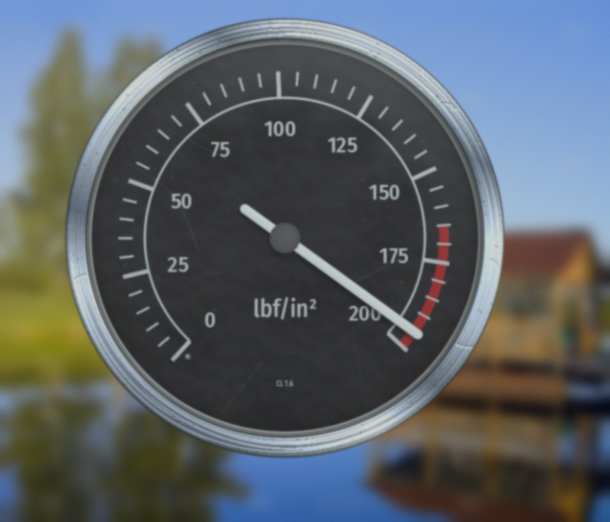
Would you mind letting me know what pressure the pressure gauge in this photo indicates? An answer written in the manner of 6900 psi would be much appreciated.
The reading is 195 psi
